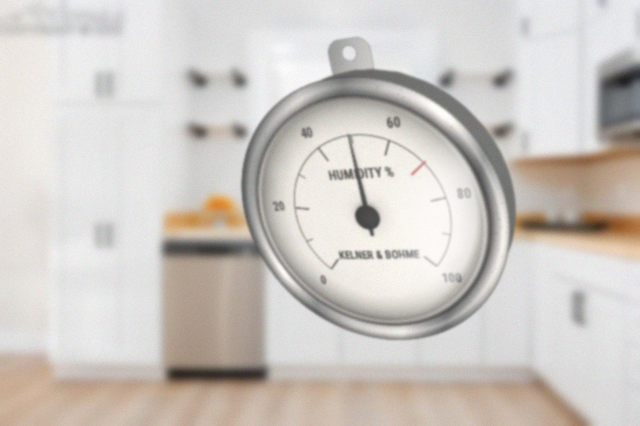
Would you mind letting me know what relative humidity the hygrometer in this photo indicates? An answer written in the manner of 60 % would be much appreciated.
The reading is 50 %
